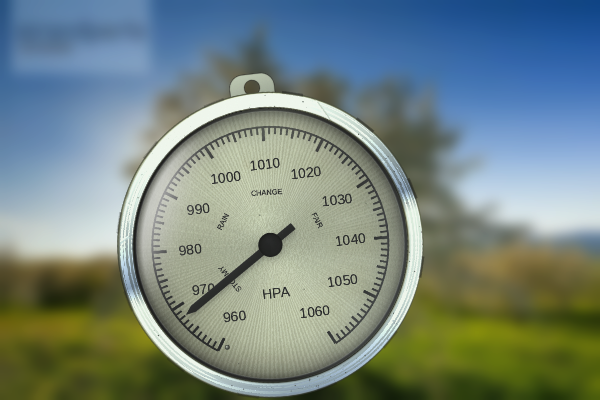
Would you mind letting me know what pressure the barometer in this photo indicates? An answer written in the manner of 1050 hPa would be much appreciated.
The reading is 968 hPa
